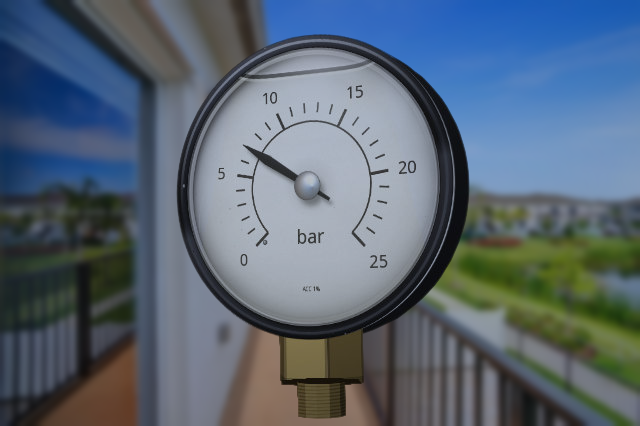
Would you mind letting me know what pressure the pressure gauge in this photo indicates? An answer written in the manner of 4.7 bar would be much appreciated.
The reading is 7 bar
